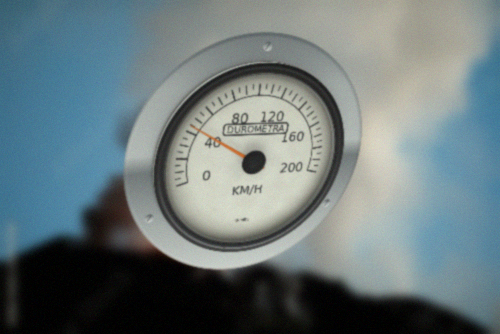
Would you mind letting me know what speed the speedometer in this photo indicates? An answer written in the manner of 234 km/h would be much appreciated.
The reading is 45 km/h
